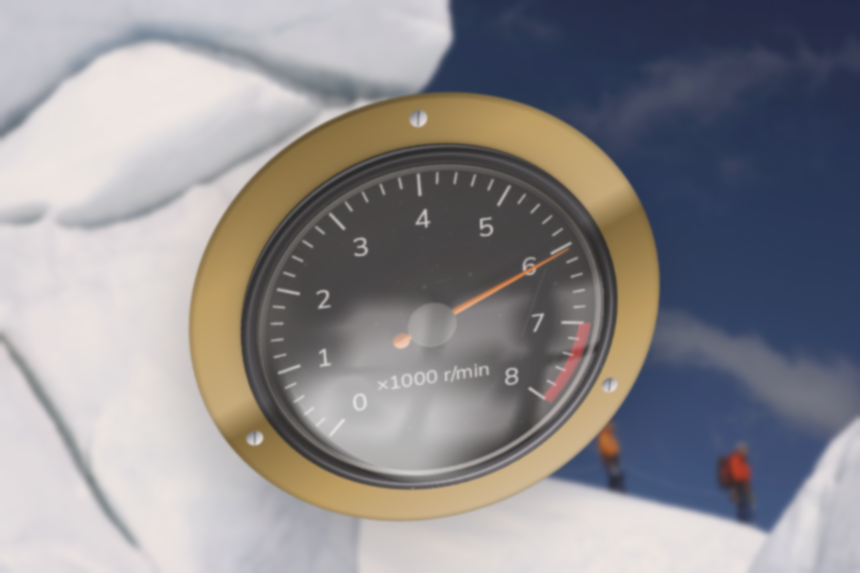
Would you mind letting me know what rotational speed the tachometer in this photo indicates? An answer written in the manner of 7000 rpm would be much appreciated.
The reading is 6000 rpm
